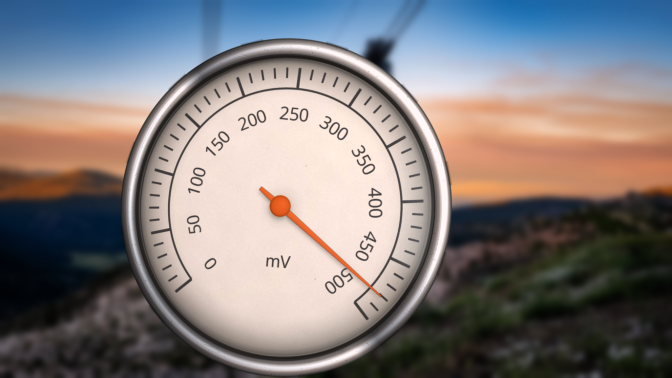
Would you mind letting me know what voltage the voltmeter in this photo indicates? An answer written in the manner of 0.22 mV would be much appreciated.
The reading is 480 mV
